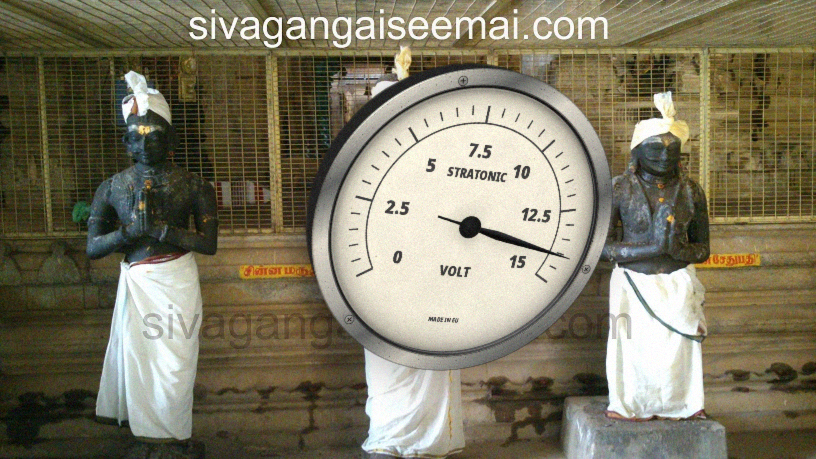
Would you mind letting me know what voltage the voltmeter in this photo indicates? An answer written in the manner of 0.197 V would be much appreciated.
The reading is 14 V
